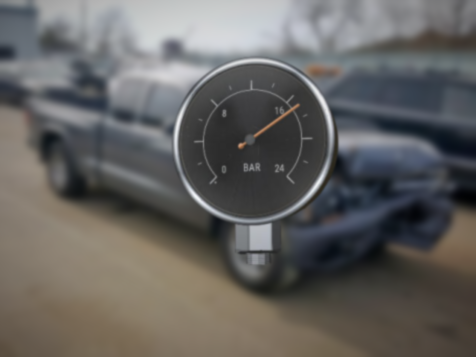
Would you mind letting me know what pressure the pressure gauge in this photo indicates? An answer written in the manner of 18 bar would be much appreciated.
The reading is 17 bar
